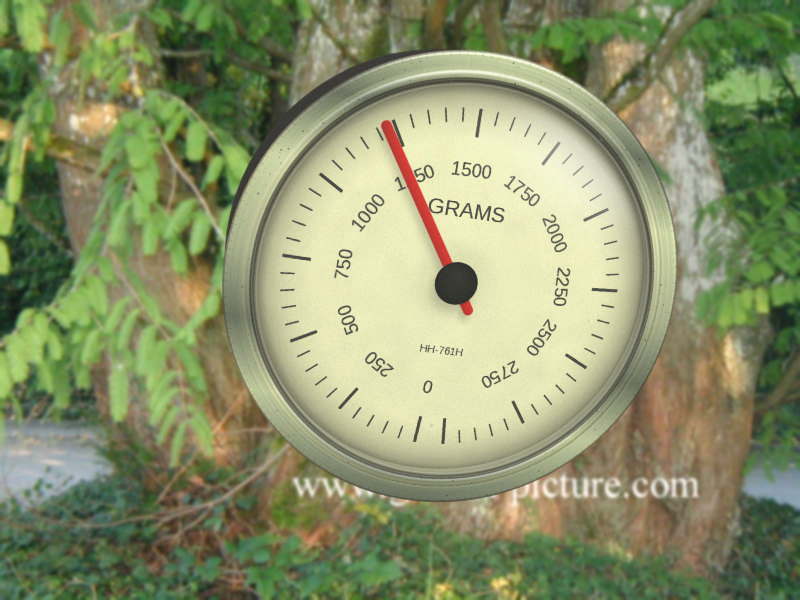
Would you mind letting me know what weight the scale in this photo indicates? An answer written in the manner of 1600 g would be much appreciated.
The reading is 1225 g
